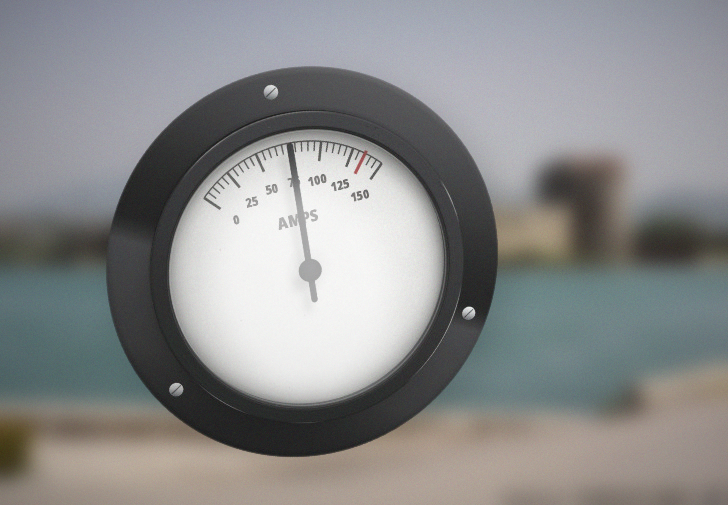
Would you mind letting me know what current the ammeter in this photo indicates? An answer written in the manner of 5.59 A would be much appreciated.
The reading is 75 A
